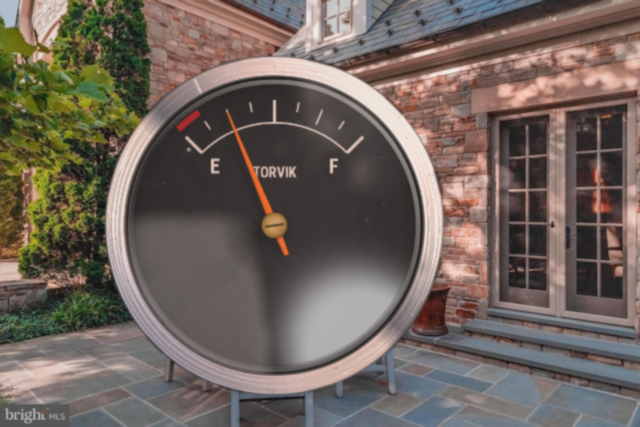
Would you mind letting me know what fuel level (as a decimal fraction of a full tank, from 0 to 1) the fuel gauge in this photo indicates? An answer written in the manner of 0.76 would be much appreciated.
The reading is 0.25
